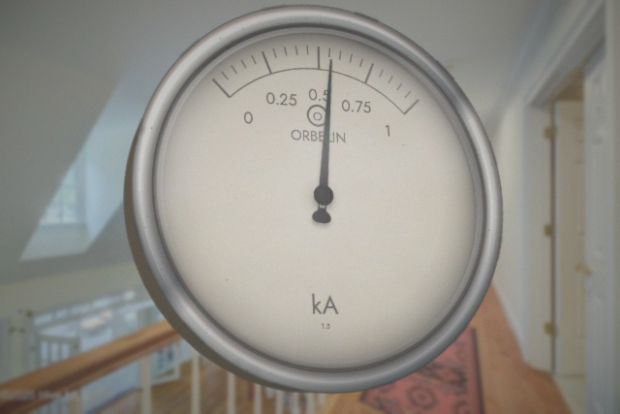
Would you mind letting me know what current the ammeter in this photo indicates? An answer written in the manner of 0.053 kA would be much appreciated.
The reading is 0.55 kA
